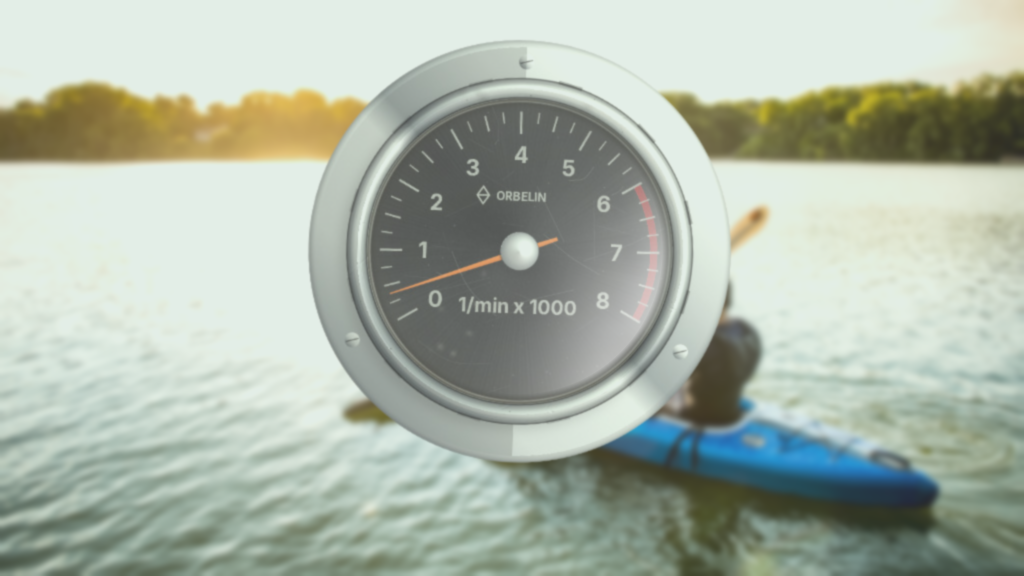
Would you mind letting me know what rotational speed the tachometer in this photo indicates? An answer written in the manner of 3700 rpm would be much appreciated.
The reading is 375 rpm
